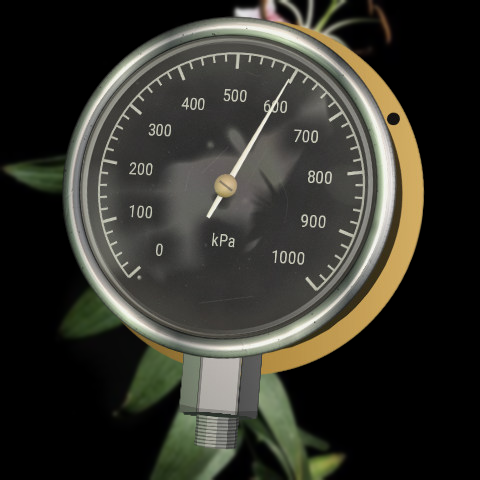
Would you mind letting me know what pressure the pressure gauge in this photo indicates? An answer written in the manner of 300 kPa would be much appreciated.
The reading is 600 kPa
